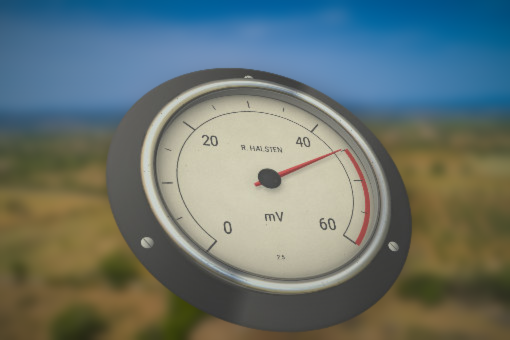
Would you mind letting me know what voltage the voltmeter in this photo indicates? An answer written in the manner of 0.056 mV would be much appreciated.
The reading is 45 mV
